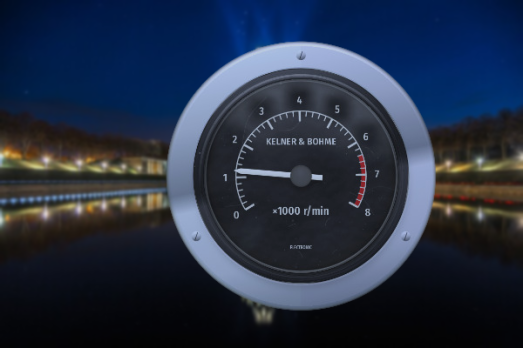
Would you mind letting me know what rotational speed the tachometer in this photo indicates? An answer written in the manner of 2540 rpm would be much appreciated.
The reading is 1200 rpm
